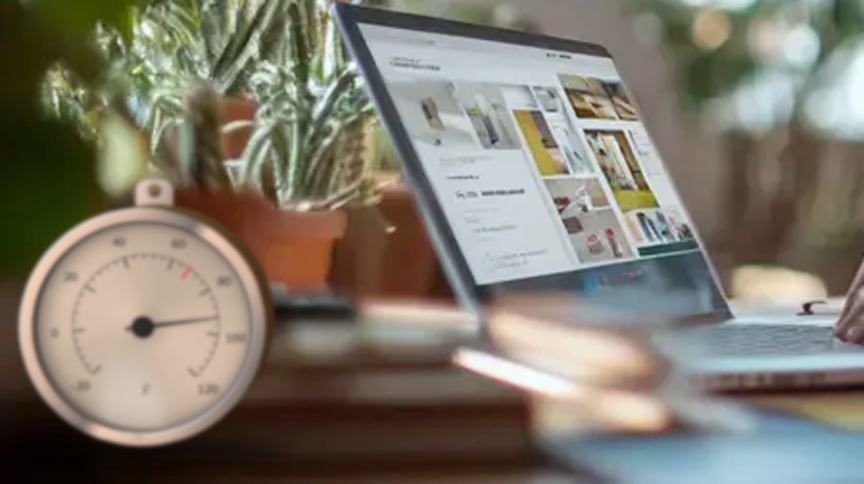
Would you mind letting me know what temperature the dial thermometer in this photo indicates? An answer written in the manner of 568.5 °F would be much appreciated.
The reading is 92 °F
